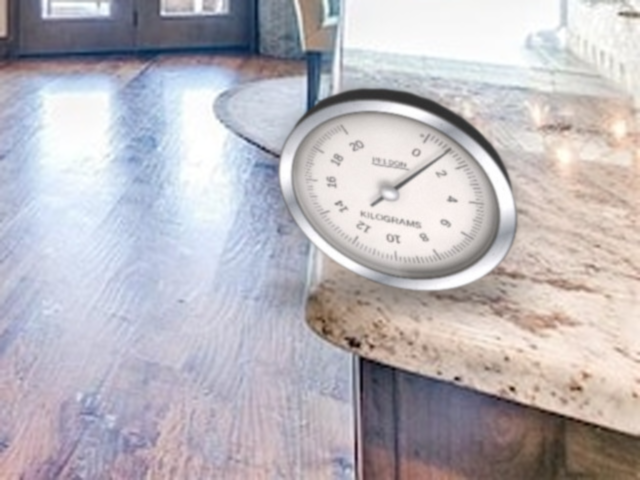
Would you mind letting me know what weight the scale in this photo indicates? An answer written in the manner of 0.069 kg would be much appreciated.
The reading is 1 kg
